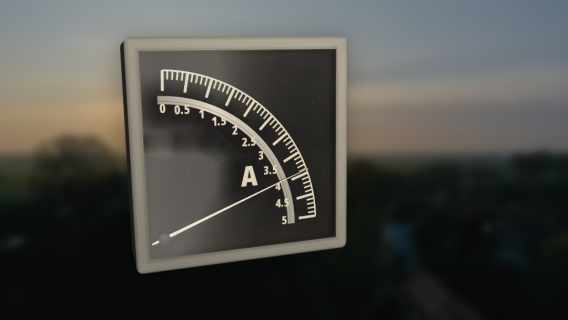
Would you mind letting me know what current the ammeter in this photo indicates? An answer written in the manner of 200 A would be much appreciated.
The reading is 3.9 A
